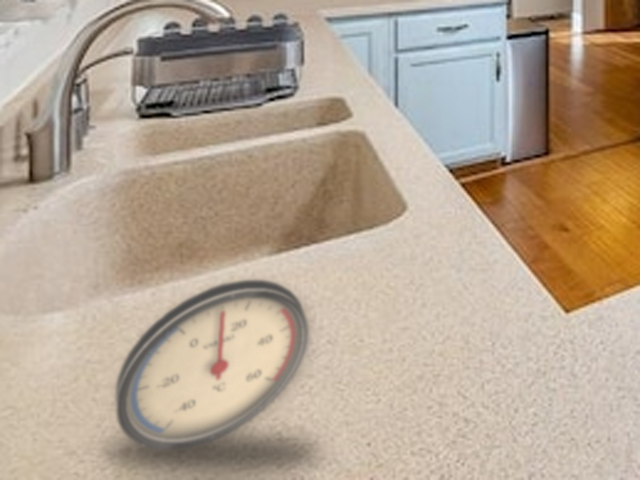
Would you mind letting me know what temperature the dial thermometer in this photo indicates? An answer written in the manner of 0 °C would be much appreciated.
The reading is 12 °C
